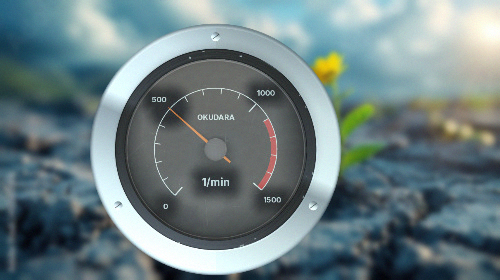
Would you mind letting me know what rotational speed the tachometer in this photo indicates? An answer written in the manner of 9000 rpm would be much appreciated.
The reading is 500 rpm
